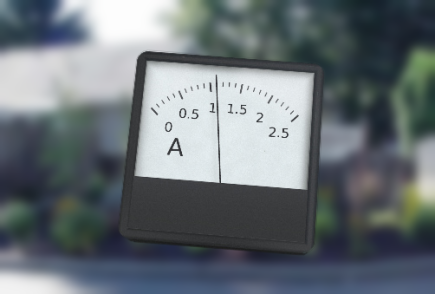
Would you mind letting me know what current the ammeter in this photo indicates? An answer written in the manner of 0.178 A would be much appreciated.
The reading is 1.1 A
